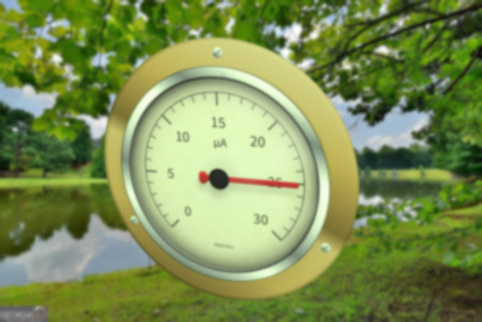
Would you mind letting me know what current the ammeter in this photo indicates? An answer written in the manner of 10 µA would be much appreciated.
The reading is 25 µA
